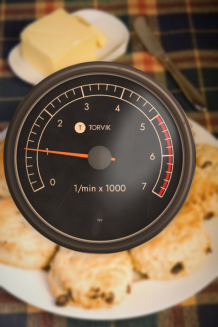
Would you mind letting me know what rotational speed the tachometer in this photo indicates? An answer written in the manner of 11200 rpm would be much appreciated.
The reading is 1000 rpm
